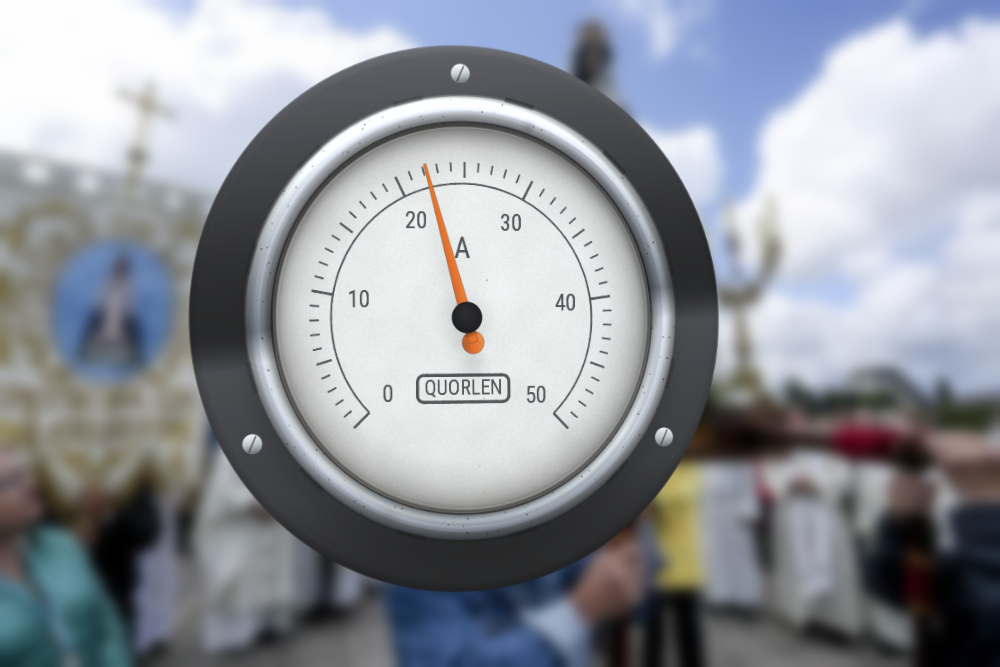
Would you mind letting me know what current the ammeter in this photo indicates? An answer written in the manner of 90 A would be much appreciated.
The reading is 22 A
